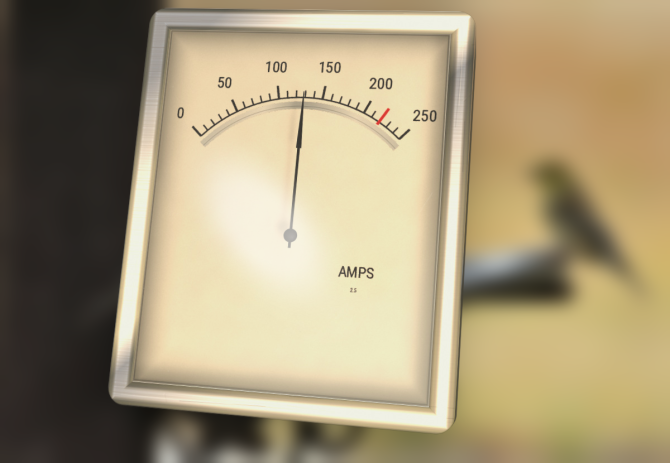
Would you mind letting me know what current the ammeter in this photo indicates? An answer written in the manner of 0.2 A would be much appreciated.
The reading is 130 A
